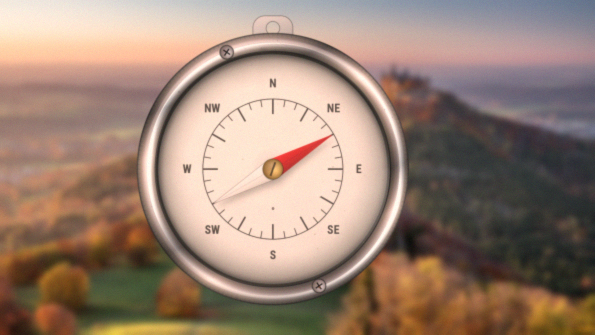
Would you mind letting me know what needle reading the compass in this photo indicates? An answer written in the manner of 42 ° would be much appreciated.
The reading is 60 °
